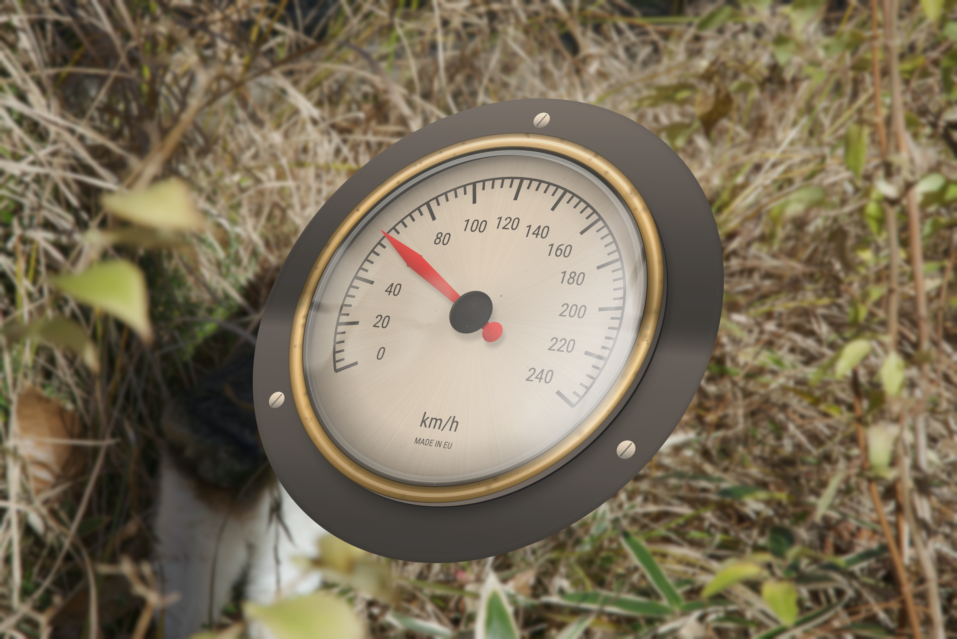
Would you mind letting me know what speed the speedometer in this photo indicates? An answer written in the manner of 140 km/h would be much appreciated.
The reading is 60 km/h
